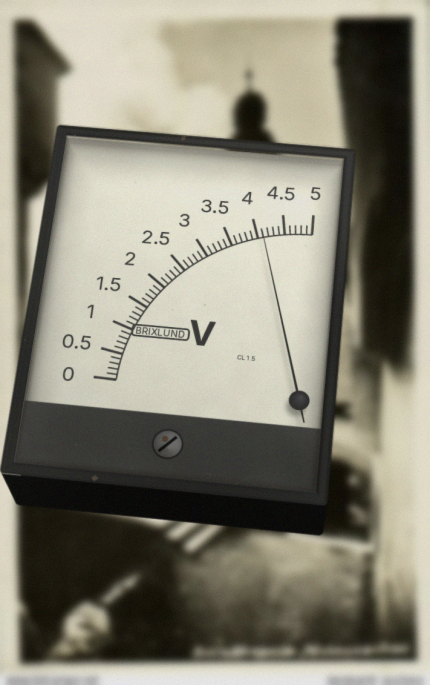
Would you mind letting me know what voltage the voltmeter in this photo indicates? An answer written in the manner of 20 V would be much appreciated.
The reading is 4.1 V
